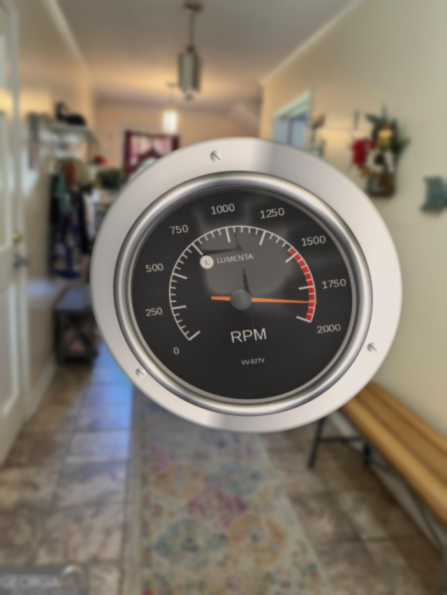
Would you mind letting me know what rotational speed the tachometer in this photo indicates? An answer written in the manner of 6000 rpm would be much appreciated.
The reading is 1850 rpm
